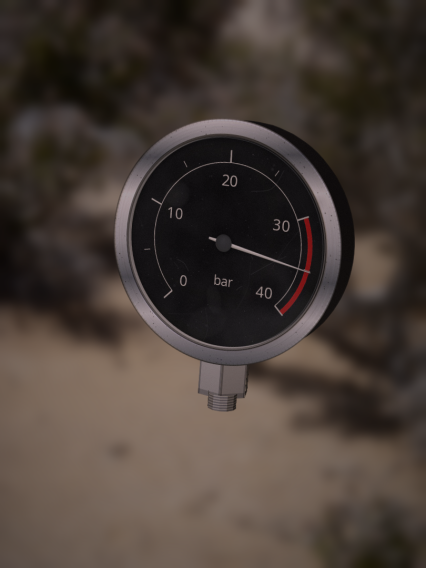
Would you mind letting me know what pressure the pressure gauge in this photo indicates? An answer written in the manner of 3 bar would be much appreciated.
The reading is 35 bar
